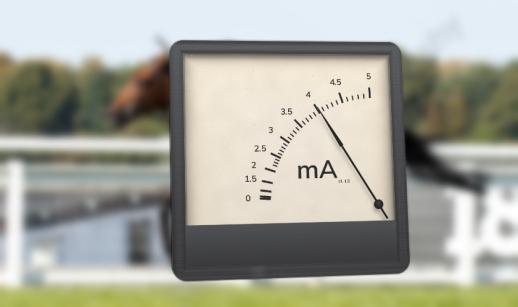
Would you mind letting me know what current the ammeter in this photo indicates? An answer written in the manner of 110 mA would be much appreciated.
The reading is 4 mA
